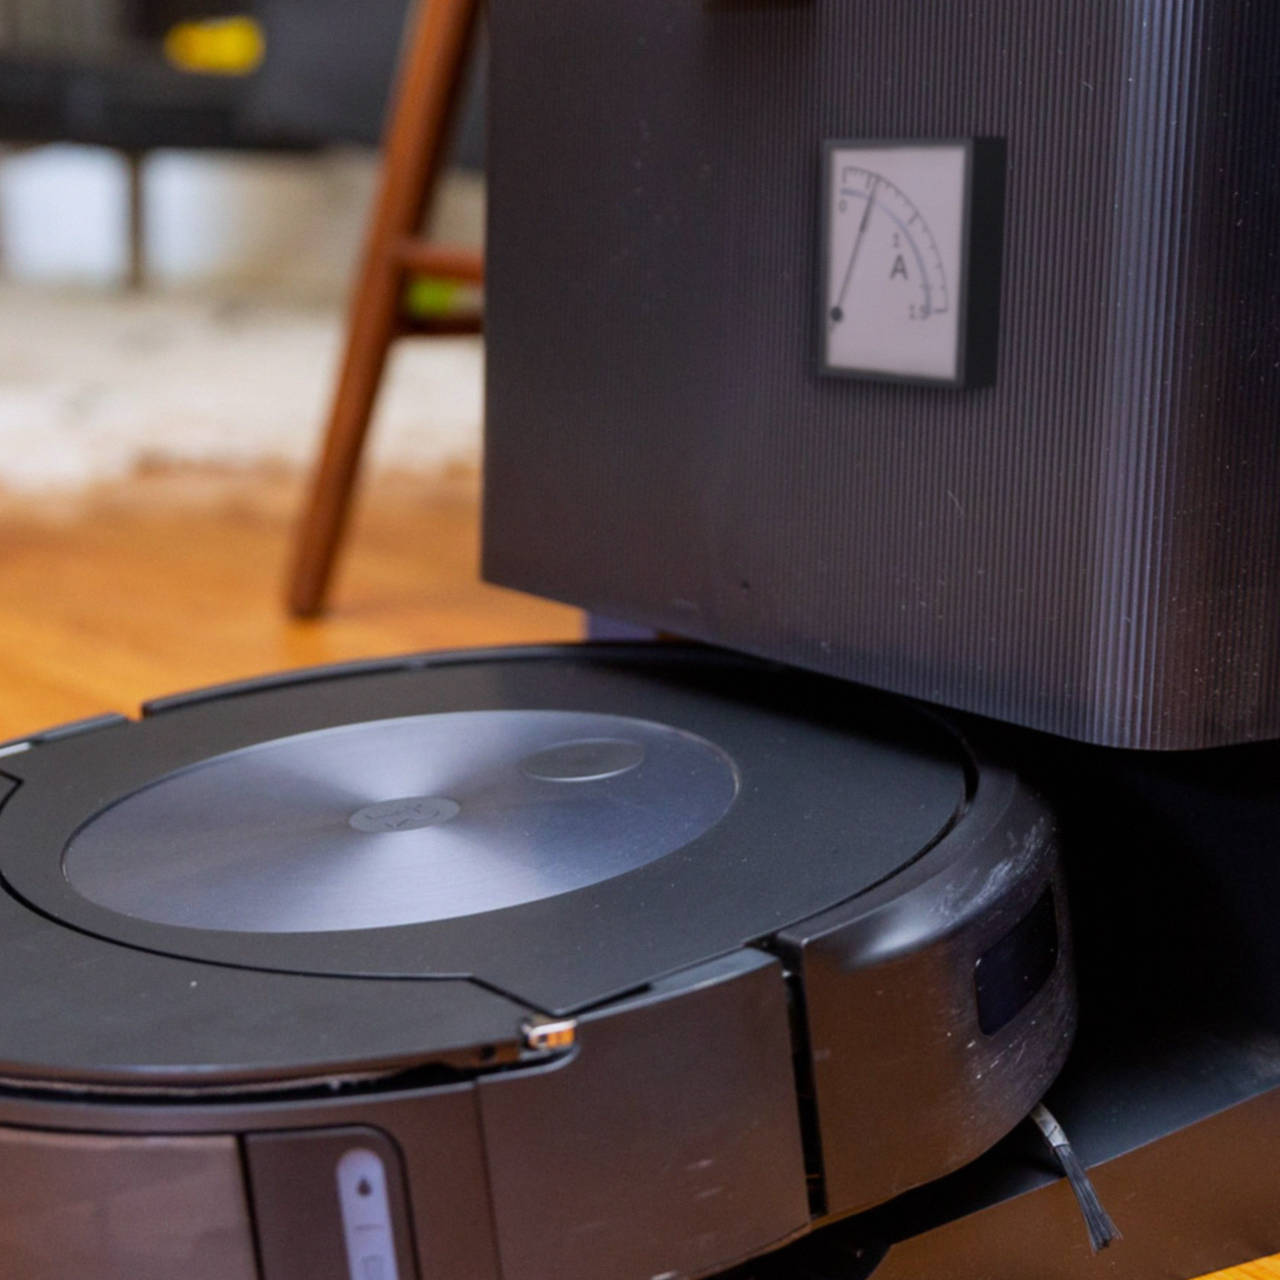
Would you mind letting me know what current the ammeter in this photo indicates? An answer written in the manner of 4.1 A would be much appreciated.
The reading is 0.6 A
